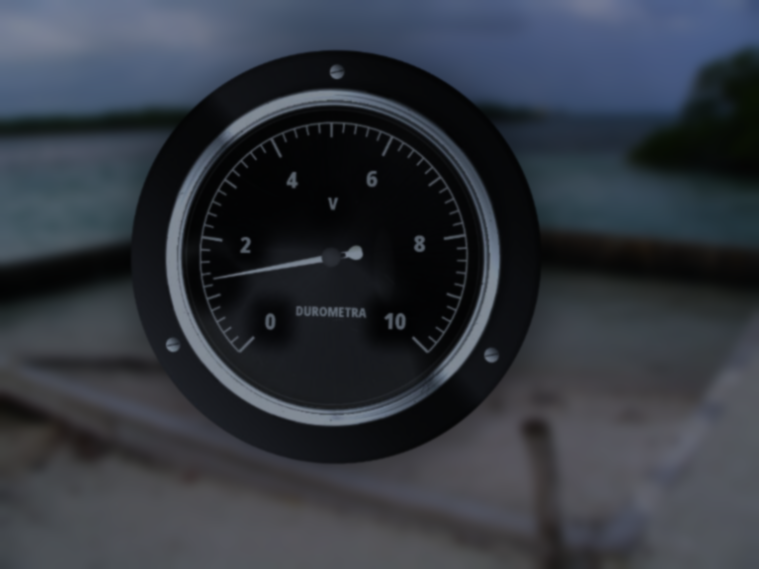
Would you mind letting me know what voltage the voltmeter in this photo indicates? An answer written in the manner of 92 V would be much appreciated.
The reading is 1.3 V
